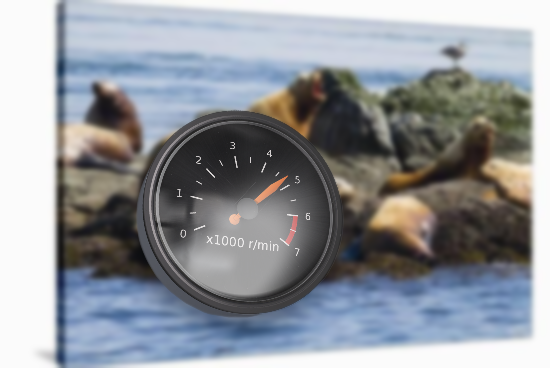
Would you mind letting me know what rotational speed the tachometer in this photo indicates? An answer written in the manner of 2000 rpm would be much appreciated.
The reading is 4750 rpm
